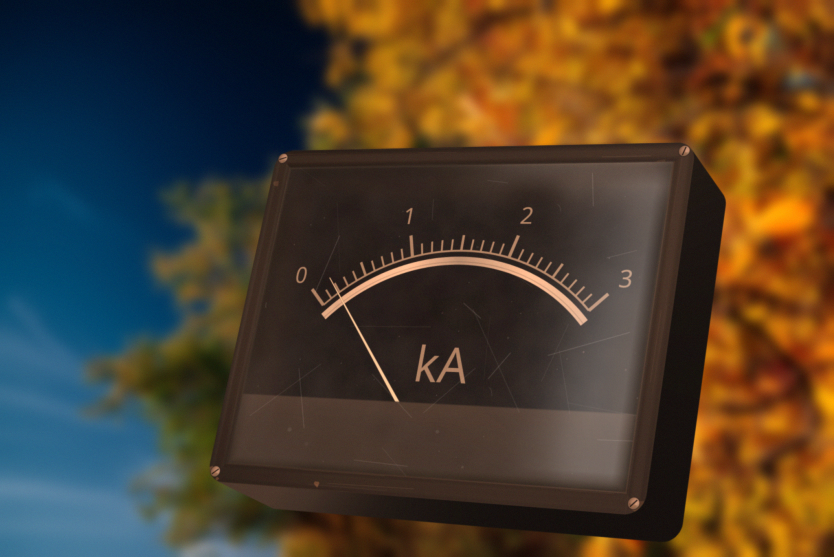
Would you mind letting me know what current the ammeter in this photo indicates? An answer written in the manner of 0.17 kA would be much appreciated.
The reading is 0.2 kA
